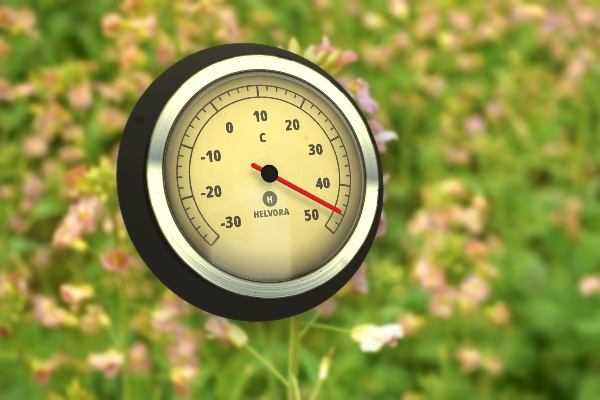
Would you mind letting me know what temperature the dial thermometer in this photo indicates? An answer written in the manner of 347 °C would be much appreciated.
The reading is 46 °C
